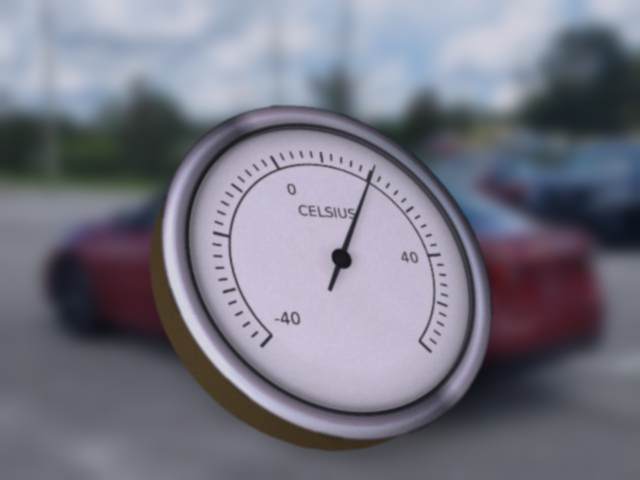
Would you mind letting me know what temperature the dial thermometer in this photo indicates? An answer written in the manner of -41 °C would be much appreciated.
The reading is 20 °C
